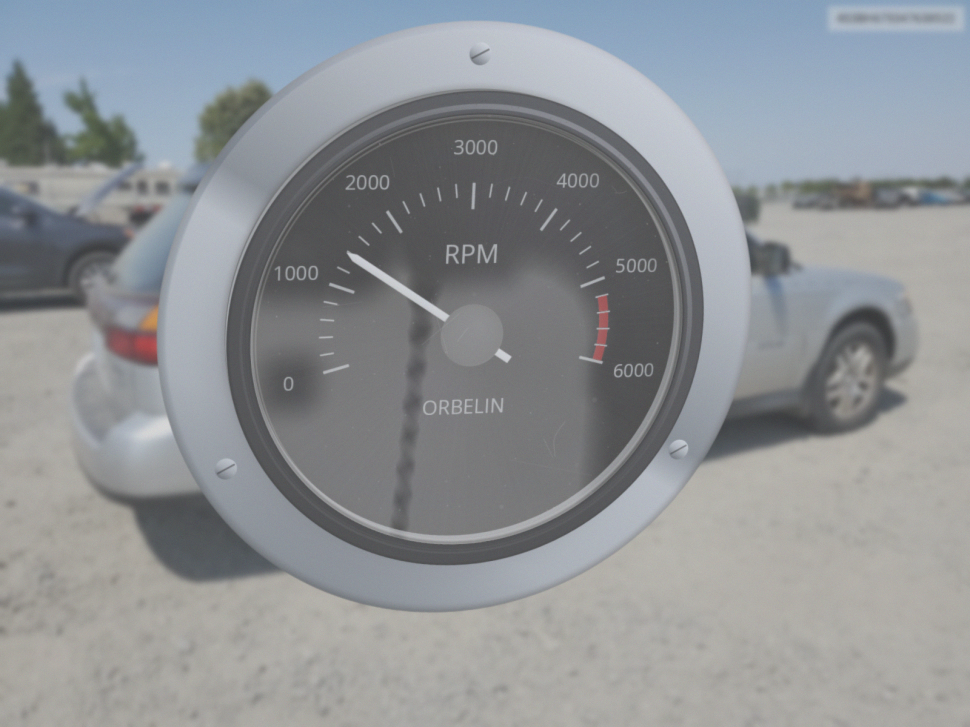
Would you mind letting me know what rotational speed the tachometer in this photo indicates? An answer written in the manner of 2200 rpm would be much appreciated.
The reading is 1400 rpm
